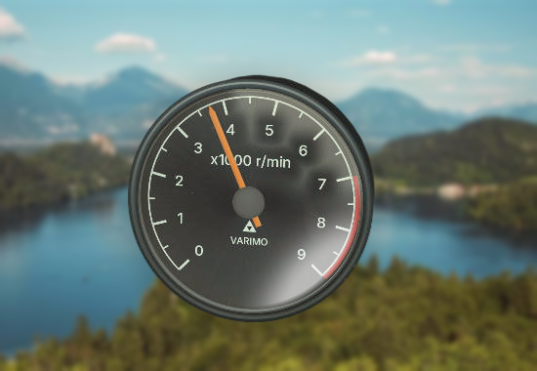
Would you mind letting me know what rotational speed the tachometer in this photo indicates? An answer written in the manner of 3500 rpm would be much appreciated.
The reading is 3750 rpm
